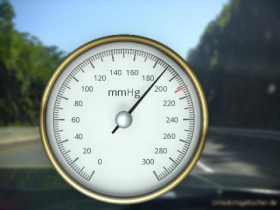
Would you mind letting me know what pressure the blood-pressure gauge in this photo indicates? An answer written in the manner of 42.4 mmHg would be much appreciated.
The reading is 190 mmHg
